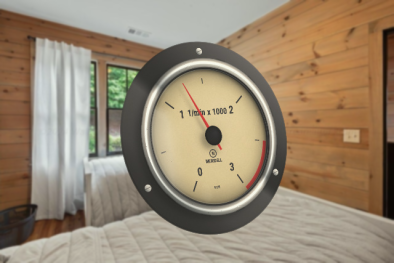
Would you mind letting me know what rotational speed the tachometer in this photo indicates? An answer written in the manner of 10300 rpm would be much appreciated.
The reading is 1250 rpm
